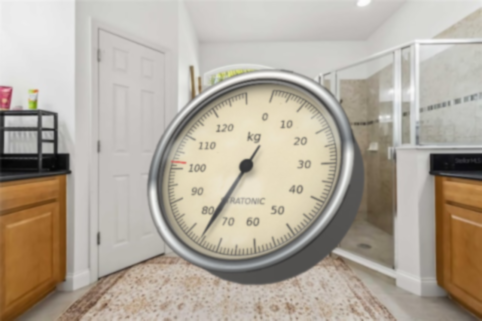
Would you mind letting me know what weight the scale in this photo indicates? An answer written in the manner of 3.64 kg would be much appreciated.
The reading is 75 kg
